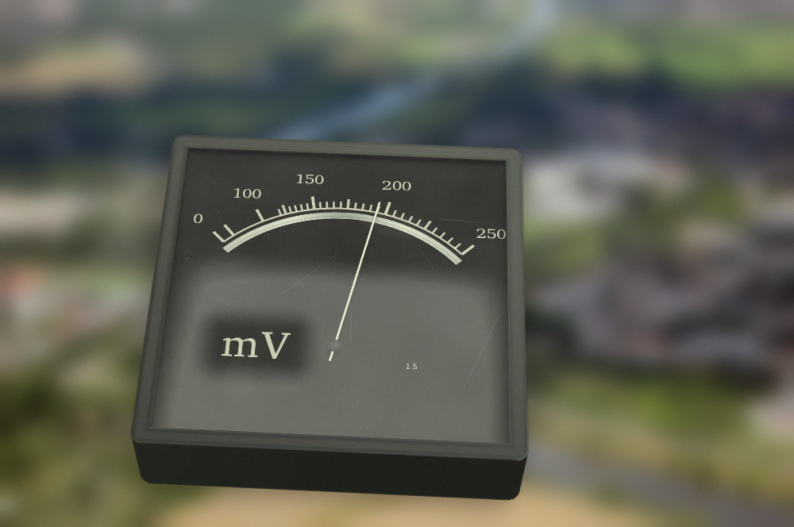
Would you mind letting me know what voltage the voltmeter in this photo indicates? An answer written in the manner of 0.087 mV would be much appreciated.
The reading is 195 mV
